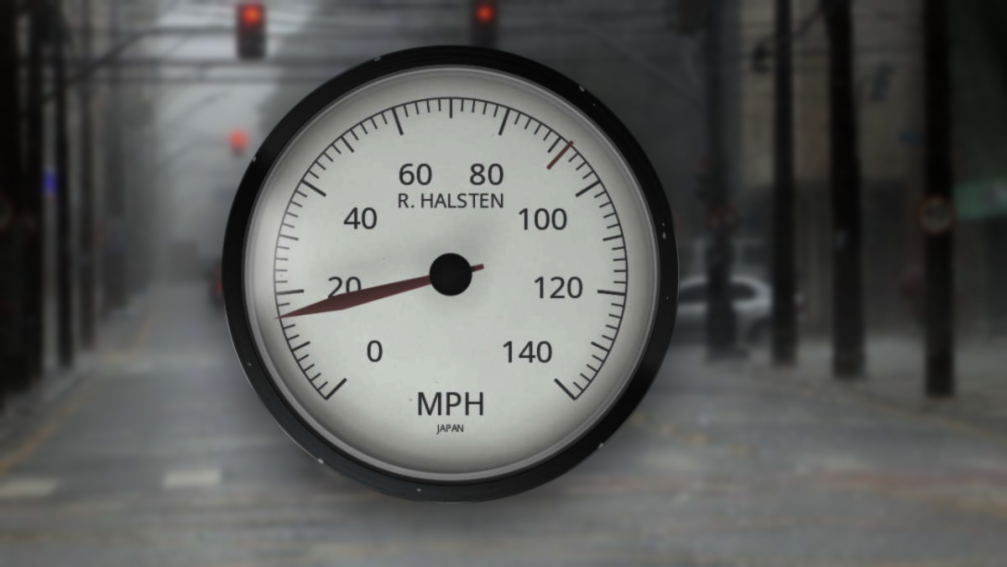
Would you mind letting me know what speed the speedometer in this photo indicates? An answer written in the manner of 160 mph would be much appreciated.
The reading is 16 mph
